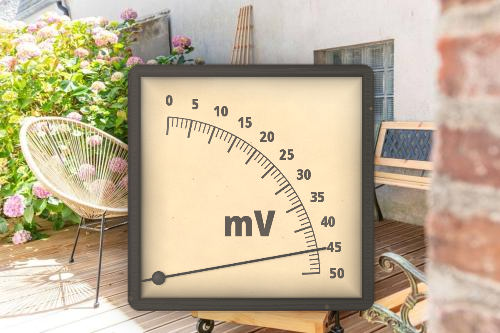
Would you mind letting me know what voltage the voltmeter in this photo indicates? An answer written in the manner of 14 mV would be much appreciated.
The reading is 45 mV
